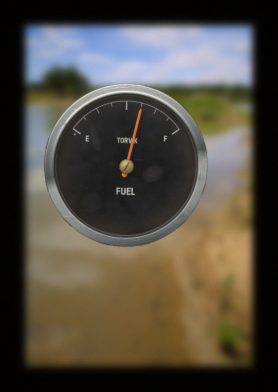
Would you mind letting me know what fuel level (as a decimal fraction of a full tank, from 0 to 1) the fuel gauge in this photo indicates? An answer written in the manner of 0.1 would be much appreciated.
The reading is 0.625
